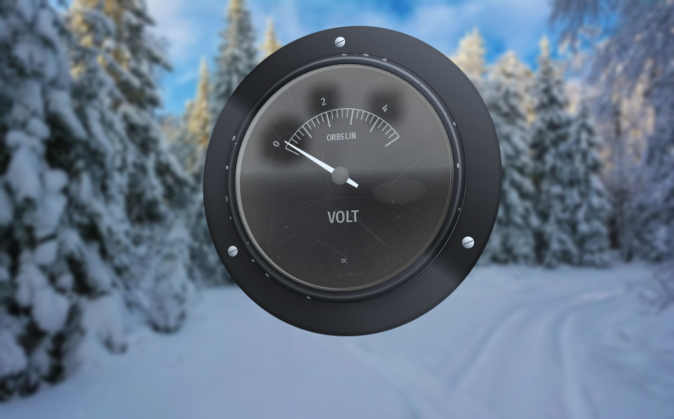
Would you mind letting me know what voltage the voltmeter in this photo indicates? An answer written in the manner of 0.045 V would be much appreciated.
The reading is 0.2 V
